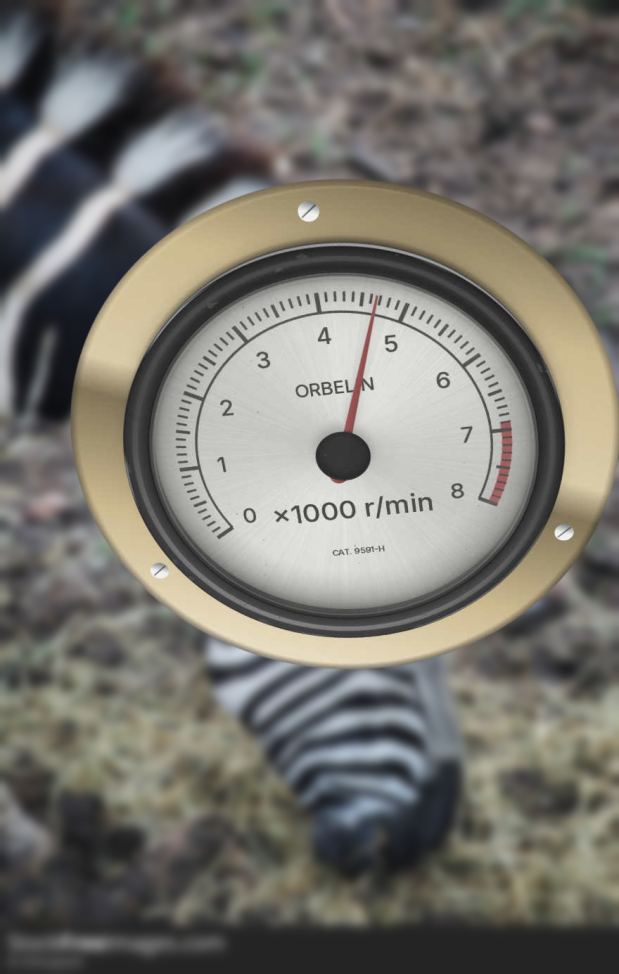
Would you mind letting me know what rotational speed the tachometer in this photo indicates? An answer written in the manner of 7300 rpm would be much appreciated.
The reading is 4650 rpm
